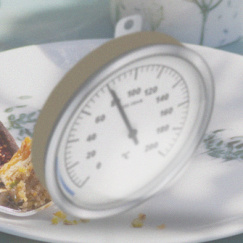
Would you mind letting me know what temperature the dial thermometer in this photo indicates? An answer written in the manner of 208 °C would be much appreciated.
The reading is 80 °C
